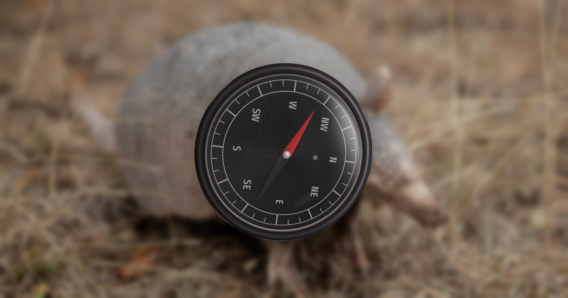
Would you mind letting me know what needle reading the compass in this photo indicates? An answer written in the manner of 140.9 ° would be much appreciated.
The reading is 295 °
